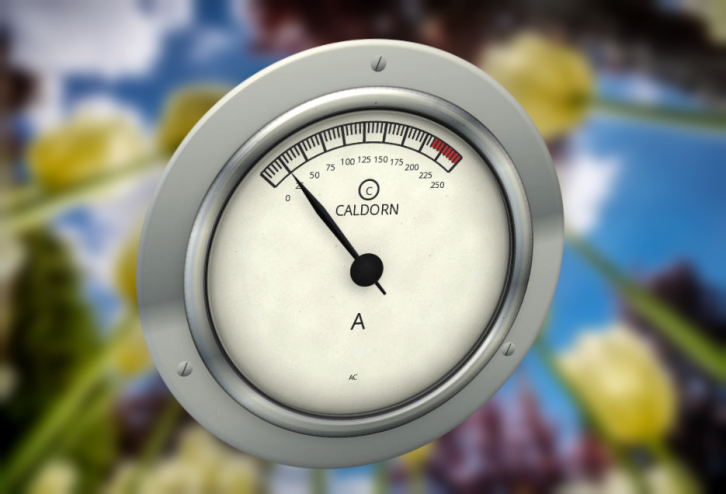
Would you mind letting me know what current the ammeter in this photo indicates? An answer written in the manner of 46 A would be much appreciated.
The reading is 25 A
